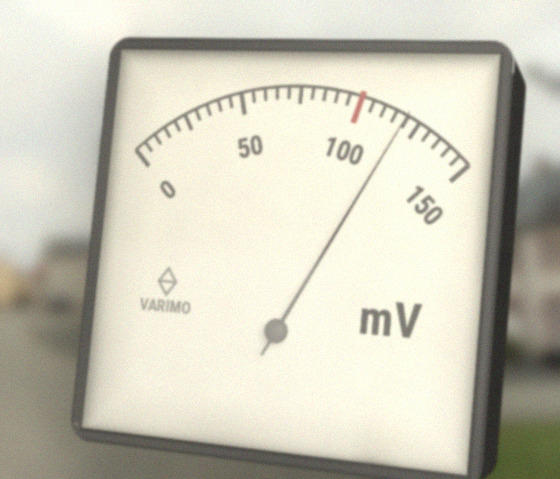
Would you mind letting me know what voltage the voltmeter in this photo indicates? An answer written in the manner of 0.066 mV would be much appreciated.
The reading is 120 mV
